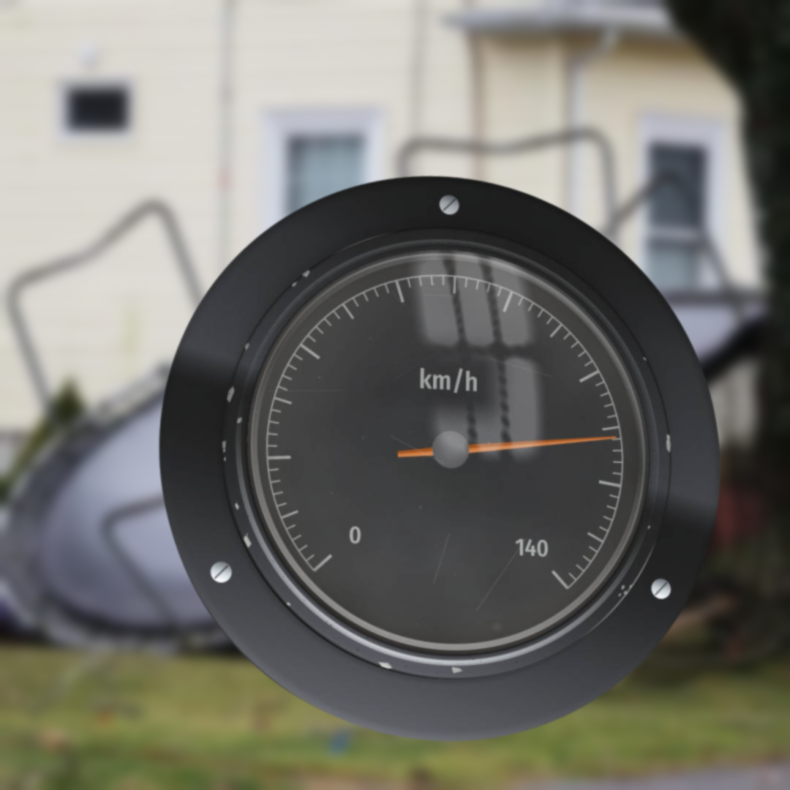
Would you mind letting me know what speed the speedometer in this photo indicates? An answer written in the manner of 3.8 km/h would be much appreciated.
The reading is 112 km/h
